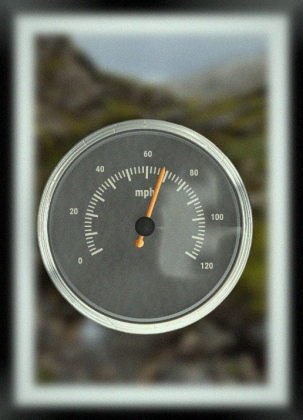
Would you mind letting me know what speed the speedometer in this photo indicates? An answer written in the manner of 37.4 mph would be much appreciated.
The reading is 68 mph
